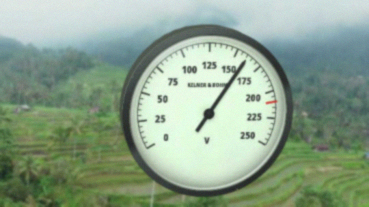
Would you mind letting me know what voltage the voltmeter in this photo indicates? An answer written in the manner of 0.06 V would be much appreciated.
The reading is 160 V
